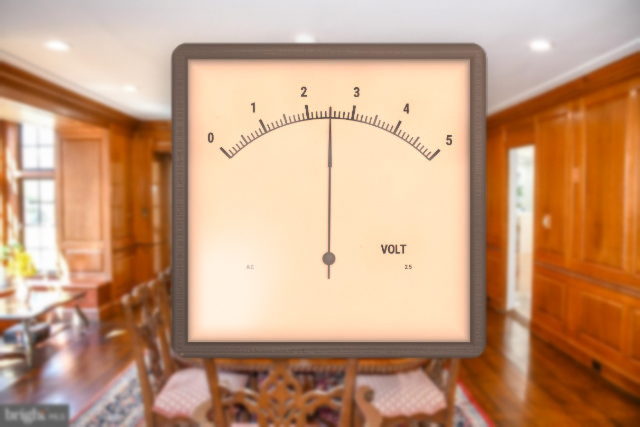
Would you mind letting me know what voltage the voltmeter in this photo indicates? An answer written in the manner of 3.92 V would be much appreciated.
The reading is 2.5 V
